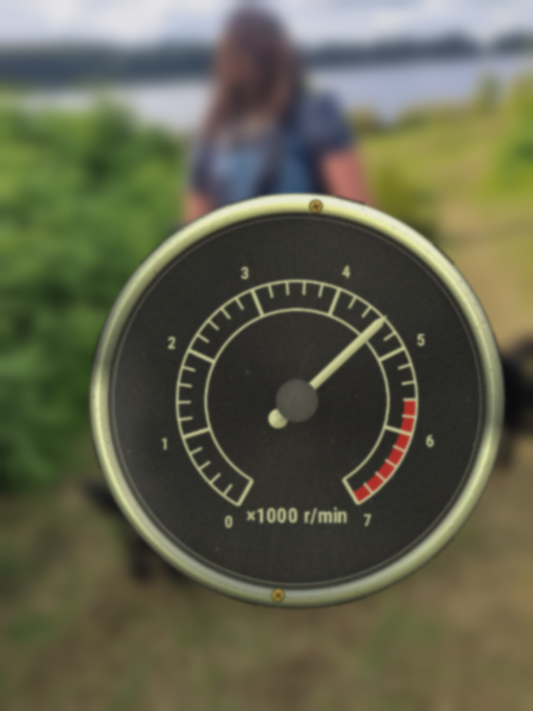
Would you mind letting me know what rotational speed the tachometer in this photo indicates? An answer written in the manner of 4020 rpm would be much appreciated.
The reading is 4600 rpm
